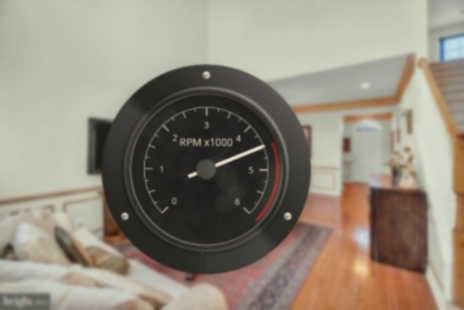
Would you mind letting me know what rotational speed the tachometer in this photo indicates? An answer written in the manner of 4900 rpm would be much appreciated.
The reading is 4500 rpm
